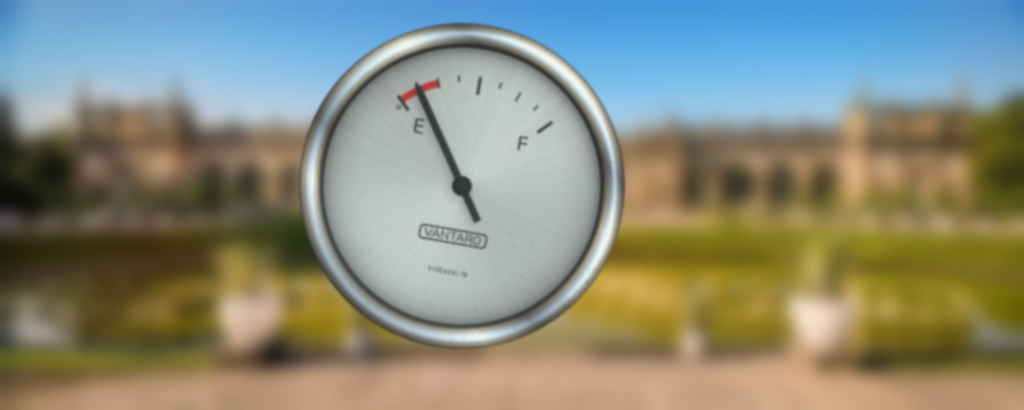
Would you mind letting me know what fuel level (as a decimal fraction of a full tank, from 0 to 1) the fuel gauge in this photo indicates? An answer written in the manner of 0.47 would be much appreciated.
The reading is 0.125
